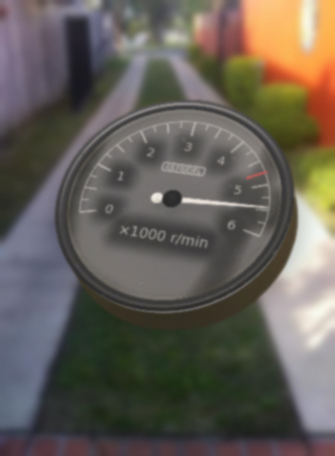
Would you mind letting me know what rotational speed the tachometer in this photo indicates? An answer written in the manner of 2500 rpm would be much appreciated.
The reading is 5500 rpm
